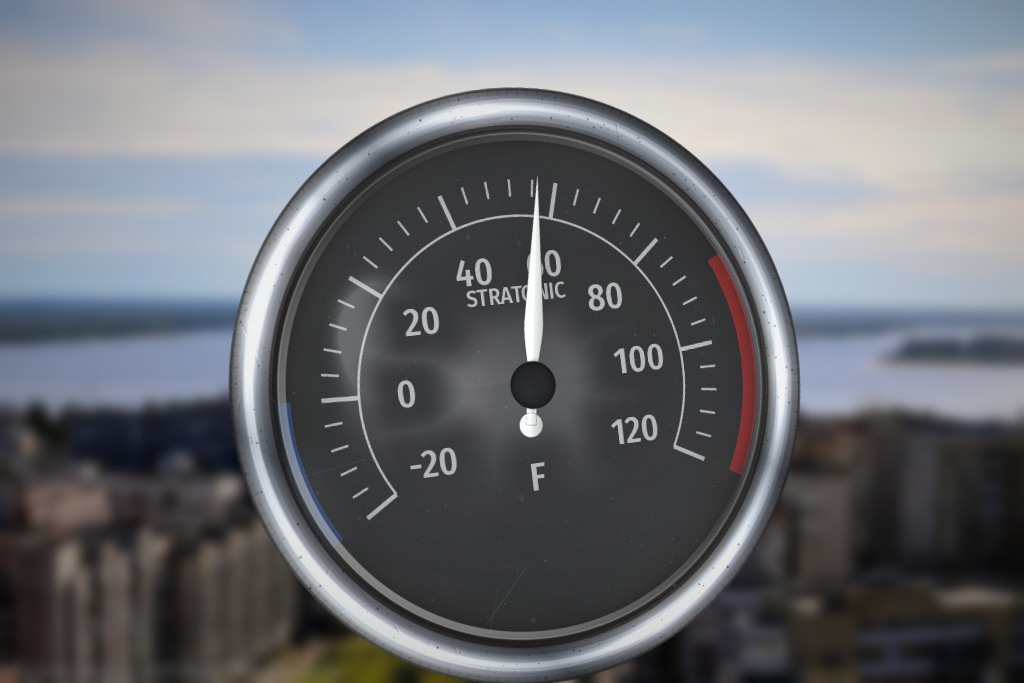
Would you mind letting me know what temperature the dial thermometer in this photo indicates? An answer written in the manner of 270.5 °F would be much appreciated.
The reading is 56 °F
